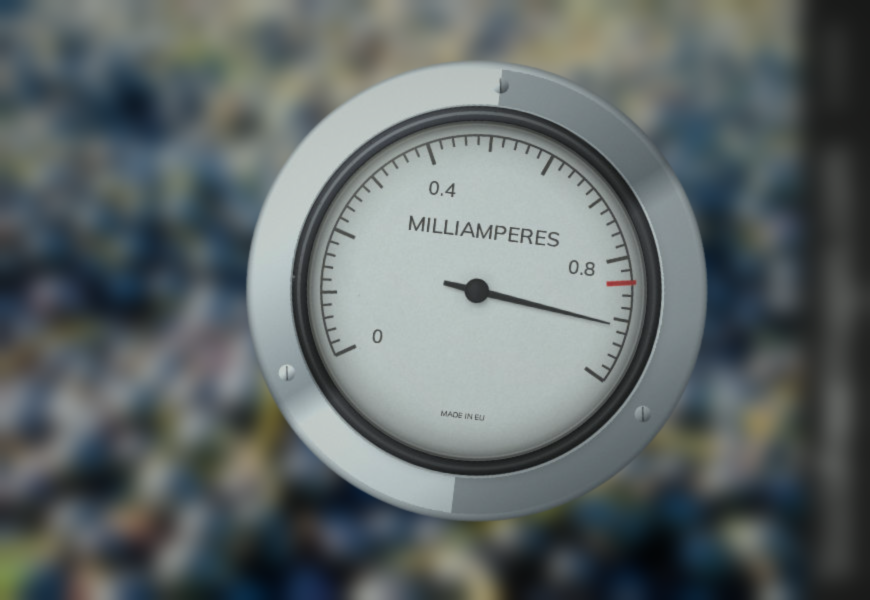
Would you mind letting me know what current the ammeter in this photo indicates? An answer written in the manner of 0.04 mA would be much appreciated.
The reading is 0.91 mA
